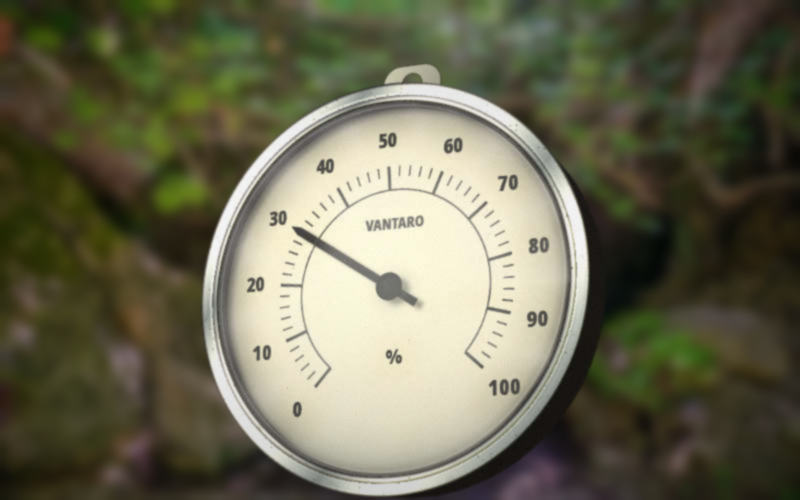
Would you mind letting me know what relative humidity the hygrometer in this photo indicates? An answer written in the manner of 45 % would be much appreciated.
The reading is 30 %
